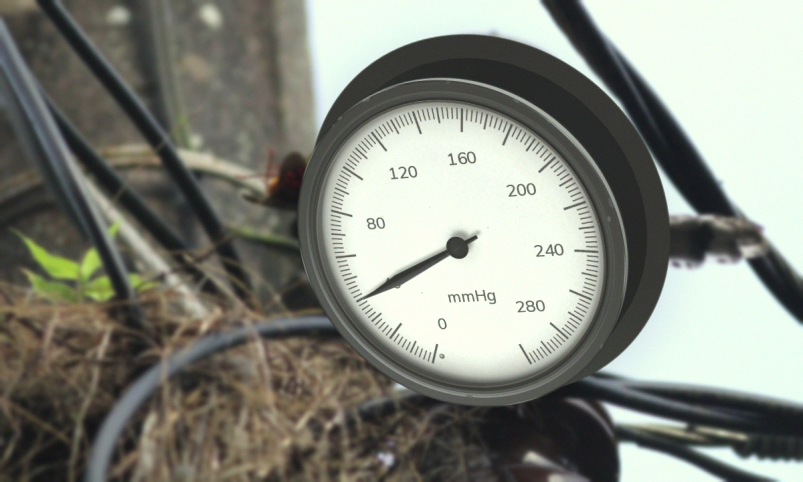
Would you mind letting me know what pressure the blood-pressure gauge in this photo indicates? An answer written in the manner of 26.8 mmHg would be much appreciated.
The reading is 40 mmHg
